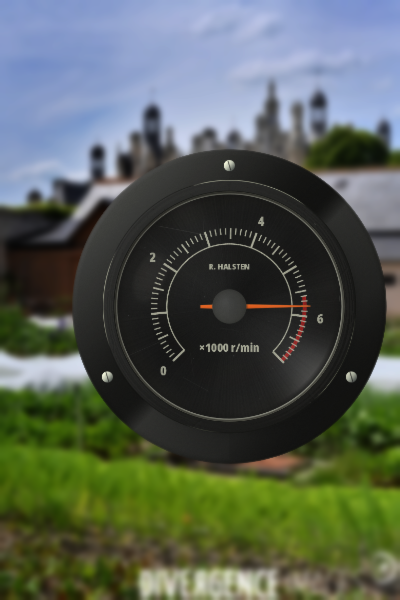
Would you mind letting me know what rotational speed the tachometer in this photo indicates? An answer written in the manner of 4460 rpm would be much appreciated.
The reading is 5800 rpm
